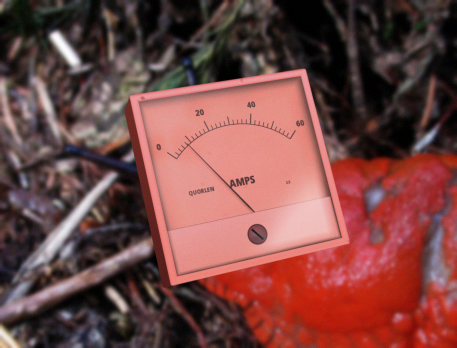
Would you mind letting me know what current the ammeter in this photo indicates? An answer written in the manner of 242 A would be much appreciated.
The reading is 8 A
